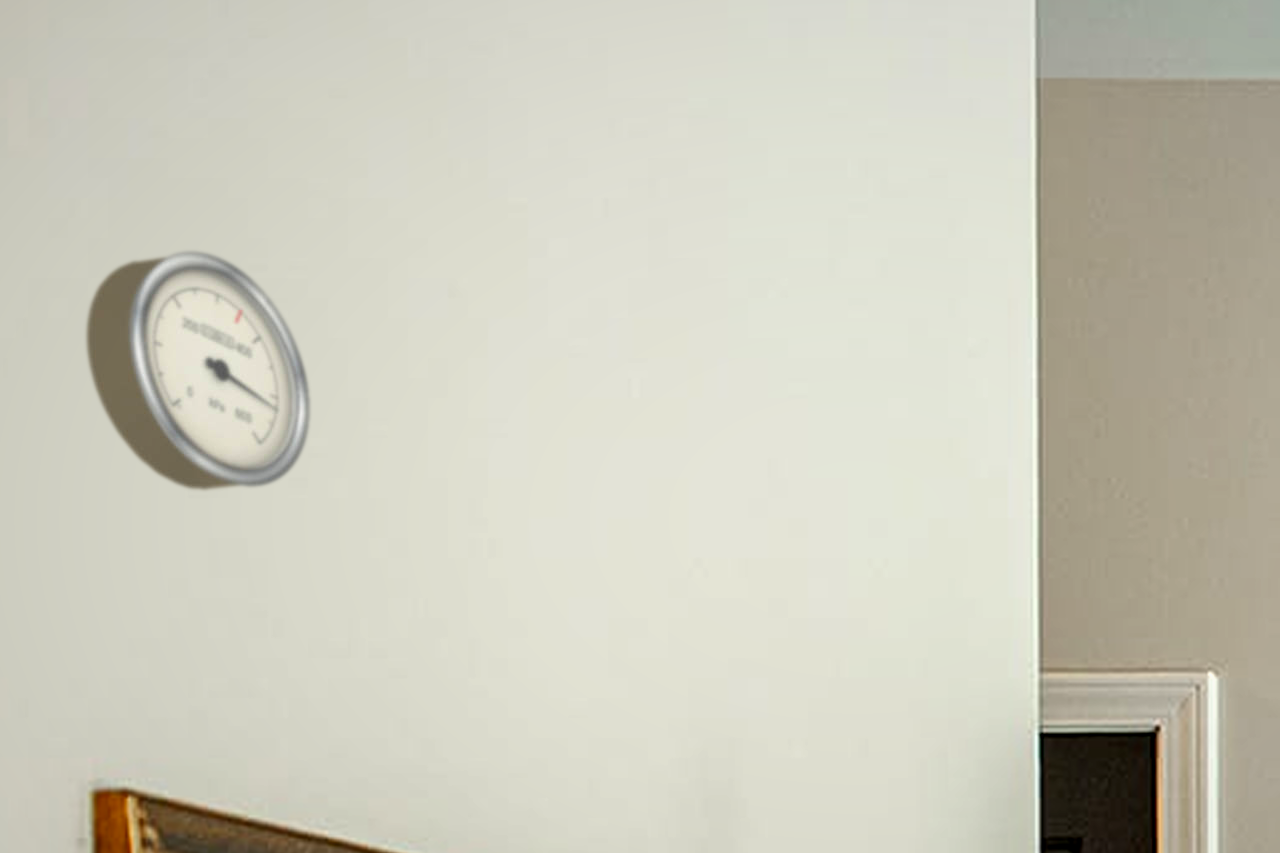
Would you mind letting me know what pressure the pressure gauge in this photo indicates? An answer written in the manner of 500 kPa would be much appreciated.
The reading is 525 kPa
